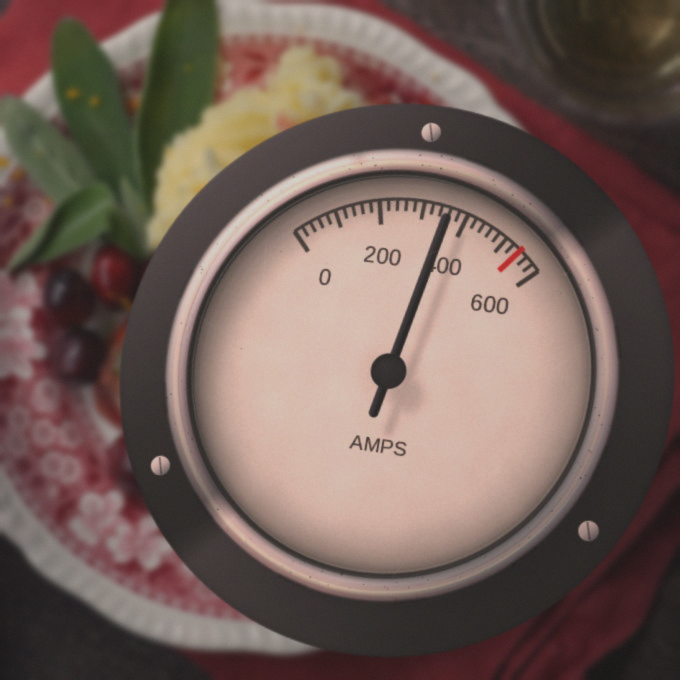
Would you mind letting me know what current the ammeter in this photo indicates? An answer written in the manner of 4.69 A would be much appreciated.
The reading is 360 A
